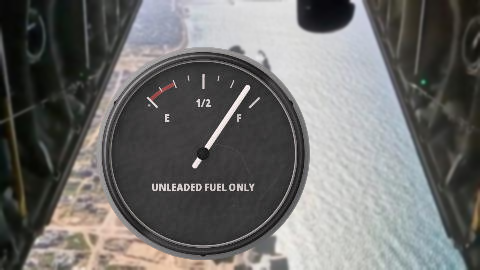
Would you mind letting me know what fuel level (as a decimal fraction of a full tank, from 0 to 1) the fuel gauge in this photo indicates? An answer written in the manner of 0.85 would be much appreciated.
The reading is 0.875
